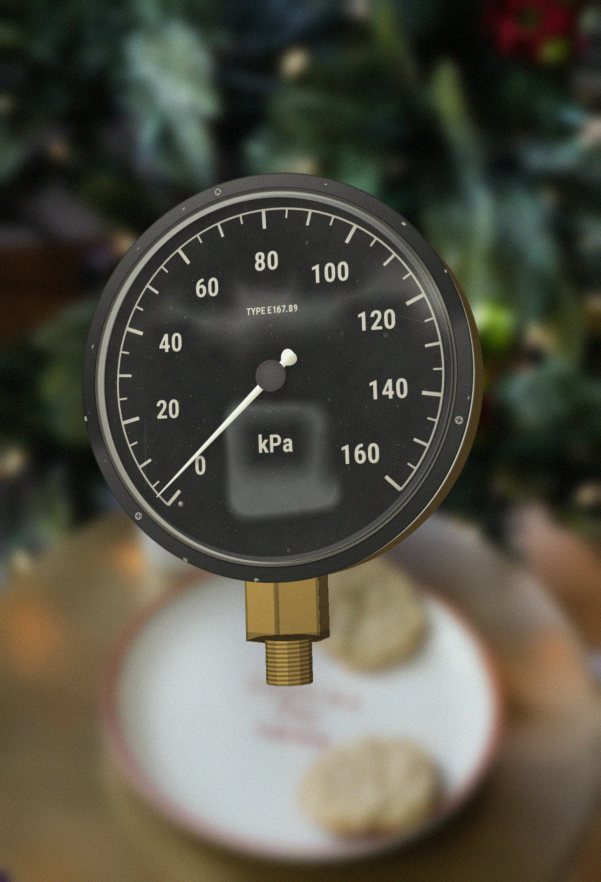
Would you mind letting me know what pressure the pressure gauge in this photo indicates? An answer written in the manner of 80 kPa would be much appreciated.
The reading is 2.5 kPa
